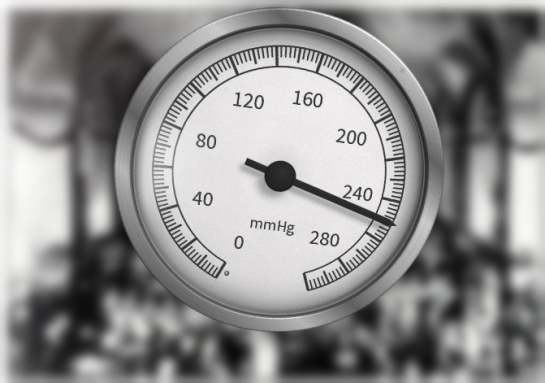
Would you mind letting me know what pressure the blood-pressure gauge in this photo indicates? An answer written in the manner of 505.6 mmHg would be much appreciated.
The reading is 250 mmHg
